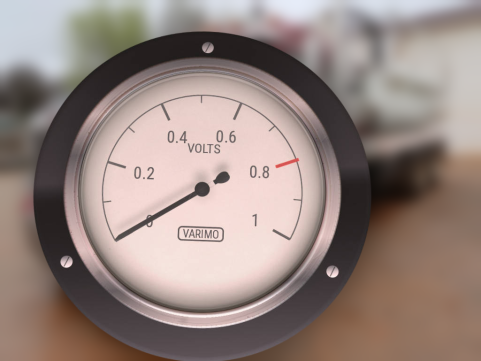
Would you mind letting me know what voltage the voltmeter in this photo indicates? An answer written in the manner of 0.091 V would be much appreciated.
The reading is 0 V
